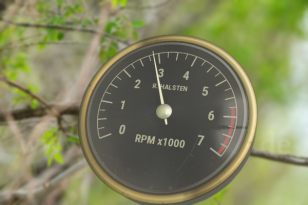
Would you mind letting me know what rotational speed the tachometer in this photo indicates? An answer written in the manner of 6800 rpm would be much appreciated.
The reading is 2875 rpm
